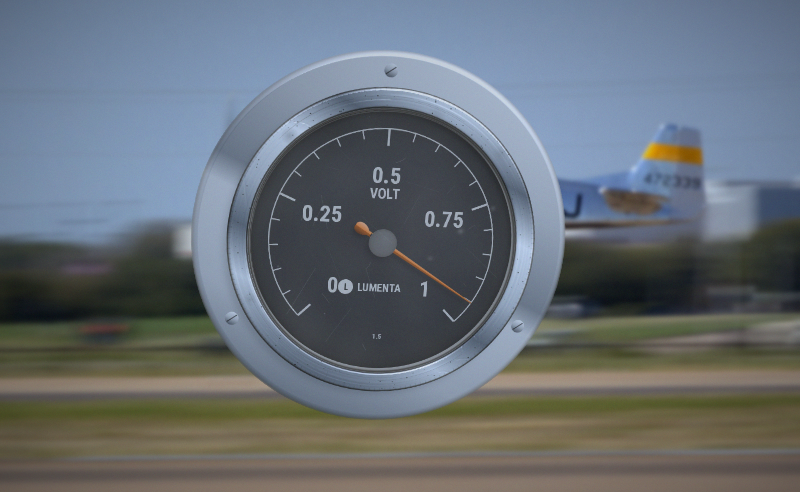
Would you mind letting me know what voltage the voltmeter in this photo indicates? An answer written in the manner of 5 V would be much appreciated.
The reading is 0.95 V
